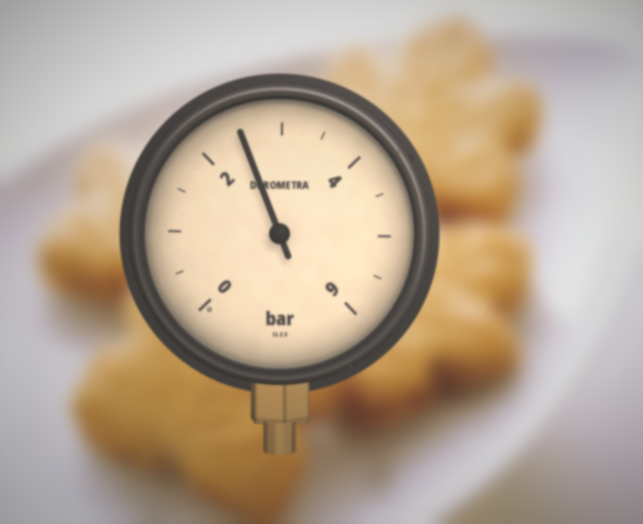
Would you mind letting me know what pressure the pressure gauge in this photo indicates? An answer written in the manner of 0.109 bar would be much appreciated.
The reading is 2.5 bar
